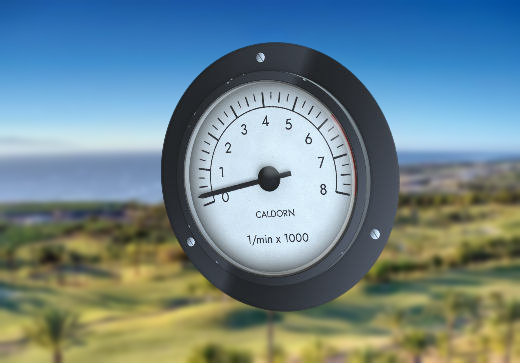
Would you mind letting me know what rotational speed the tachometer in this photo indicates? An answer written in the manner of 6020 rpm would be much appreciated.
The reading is 250 rpm
